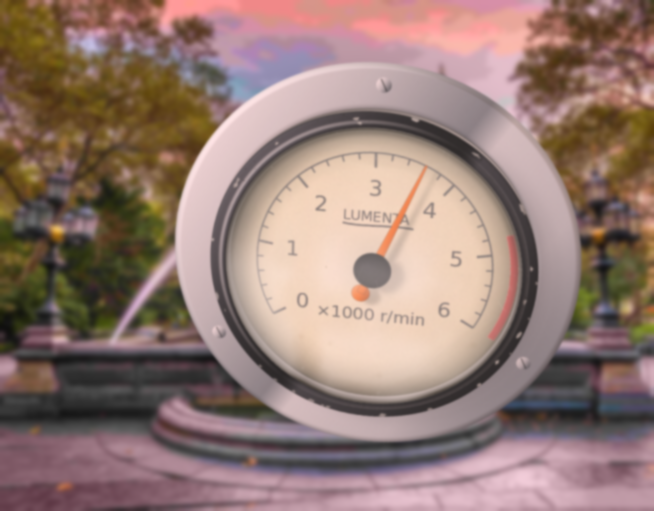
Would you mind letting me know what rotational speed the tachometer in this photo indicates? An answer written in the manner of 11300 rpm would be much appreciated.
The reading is 3600 rpm
